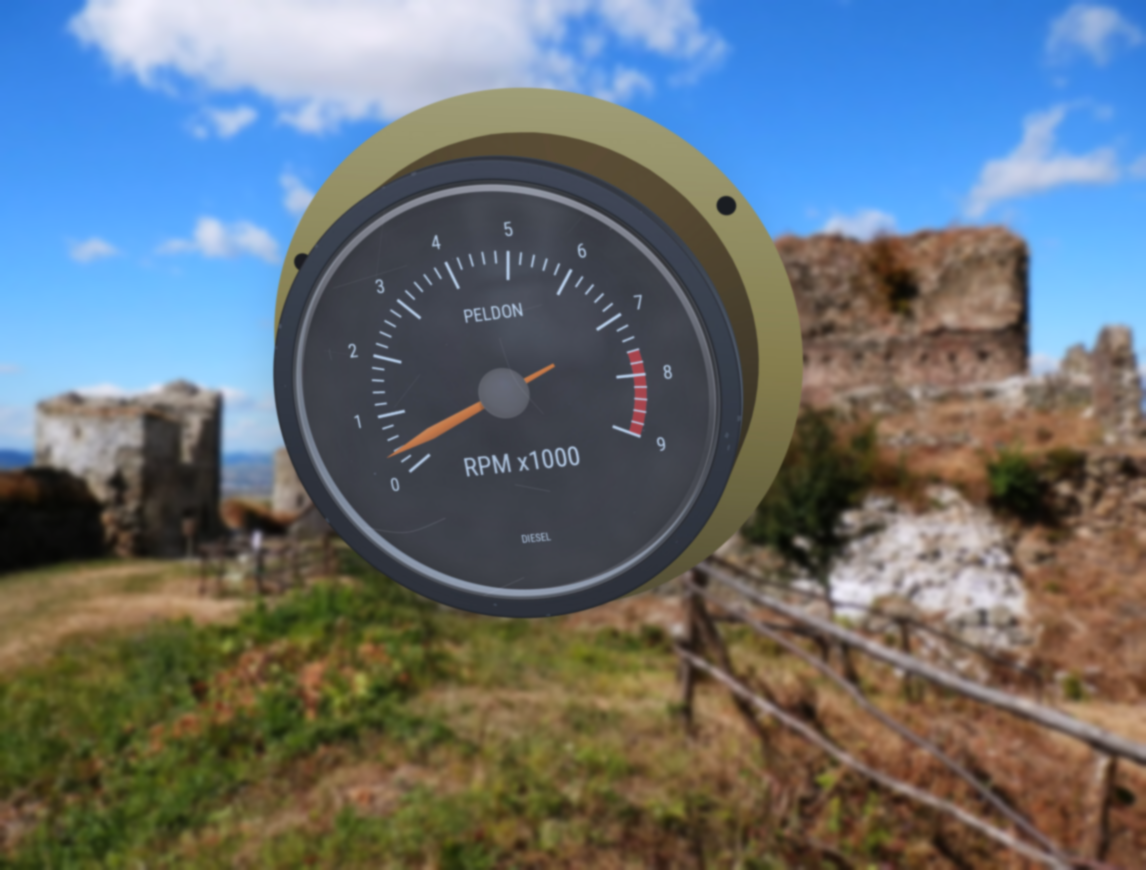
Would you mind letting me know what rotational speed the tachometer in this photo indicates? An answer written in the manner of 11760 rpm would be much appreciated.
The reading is 400 rpm
